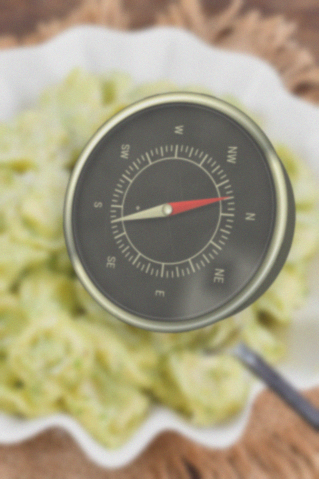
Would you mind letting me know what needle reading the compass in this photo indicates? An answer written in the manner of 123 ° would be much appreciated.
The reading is 345 °
